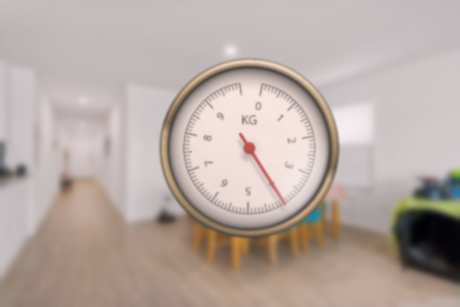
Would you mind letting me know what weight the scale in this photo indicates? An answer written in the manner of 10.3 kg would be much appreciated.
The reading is 4 kg
